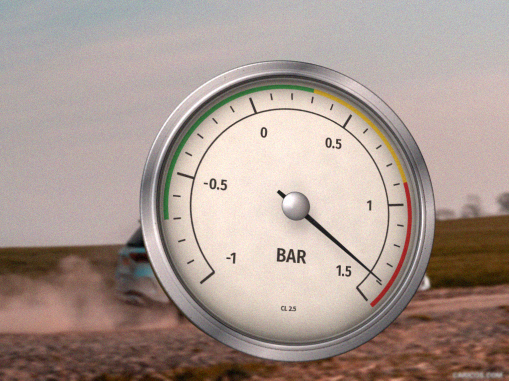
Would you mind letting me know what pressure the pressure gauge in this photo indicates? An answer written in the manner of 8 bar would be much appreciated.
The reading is 1.4 bar
